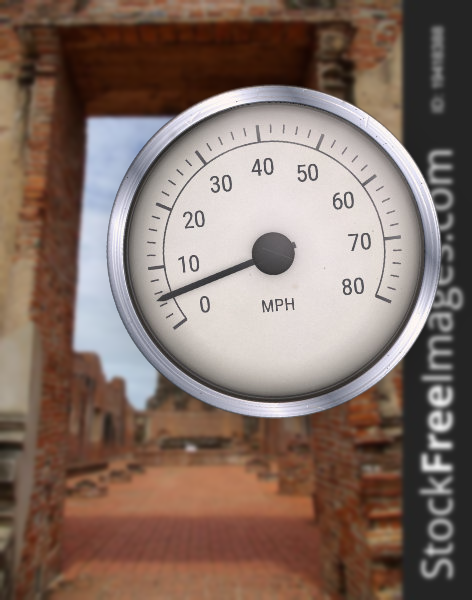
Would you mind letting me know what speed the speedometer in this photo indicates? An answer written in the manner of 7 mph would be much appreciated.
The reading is 5 mph
